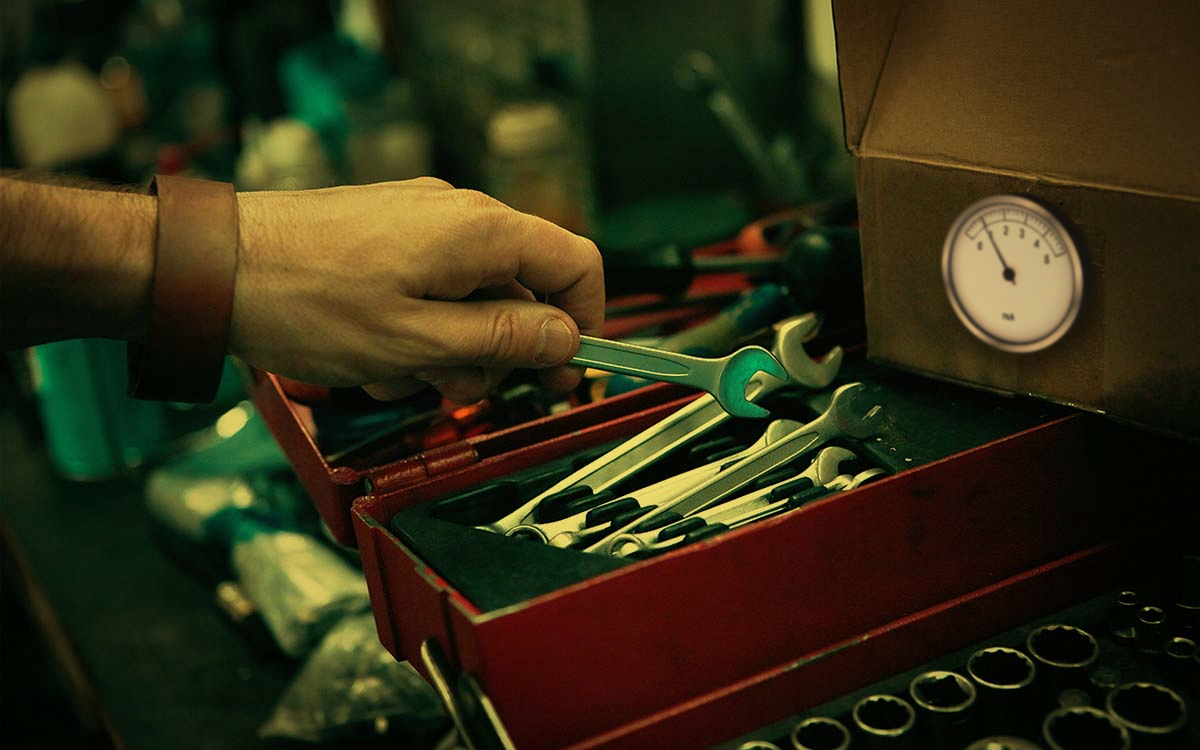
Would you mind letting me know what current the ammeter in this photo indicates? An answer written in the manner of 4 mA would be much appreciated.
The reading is 1 mA
